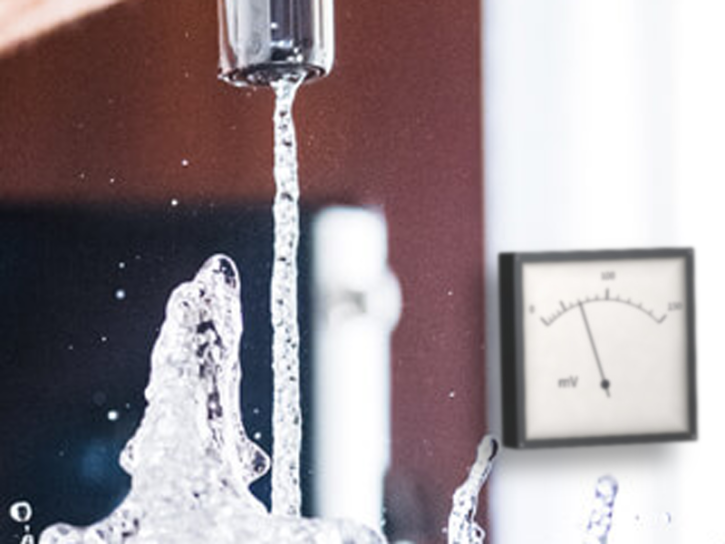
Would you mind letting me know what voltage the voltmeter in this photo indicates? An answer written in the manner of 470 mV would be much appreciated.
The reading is 70 mV
